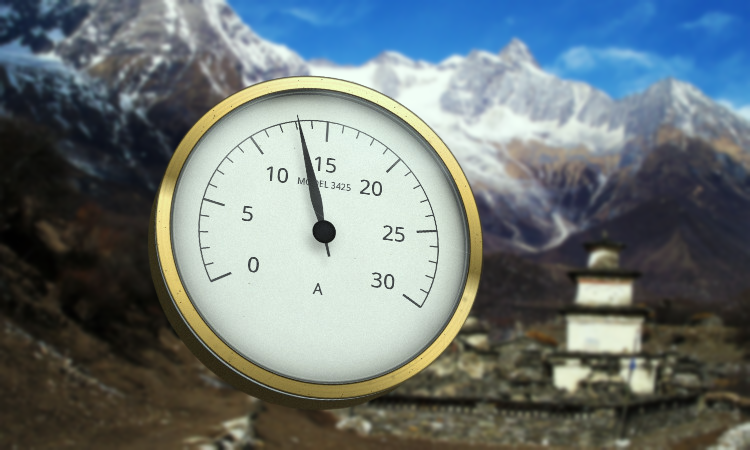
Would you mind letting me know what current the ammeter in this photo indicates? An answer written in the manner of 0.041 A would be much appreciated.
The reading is 13 A
